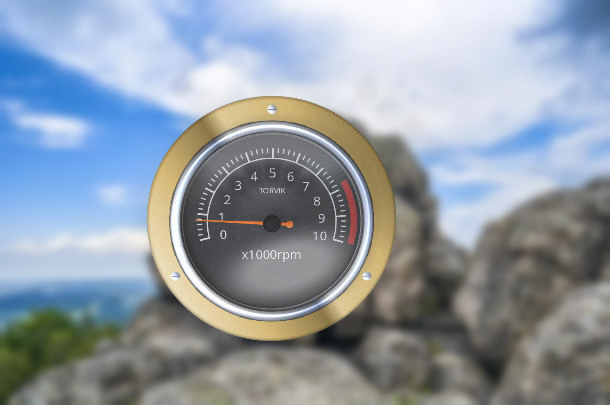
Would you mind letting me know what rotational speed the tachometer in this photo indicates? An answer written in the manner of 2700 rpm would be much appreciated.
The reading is 800 rpm
